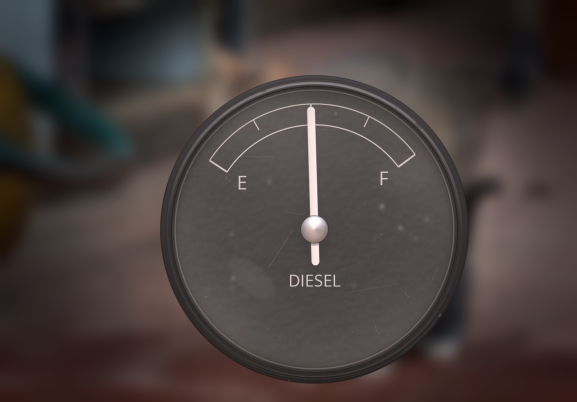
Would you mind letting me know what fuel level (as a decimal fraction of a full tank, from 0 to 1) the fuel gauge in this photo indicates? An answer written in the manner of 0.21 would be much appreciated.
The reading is 0.5
